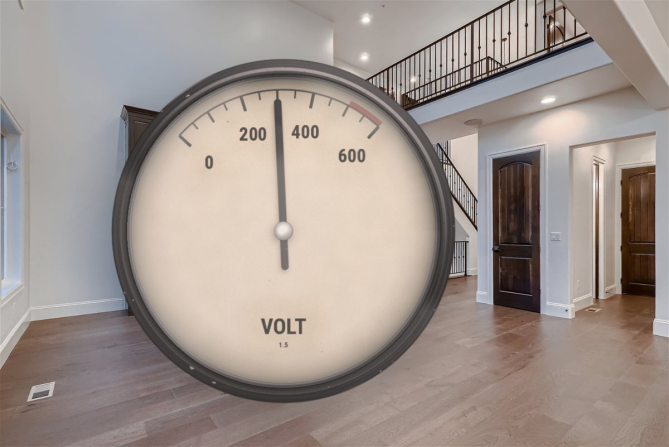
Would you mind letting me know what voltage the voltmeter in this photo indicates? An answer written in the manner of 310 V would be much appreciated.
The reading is 300 V
